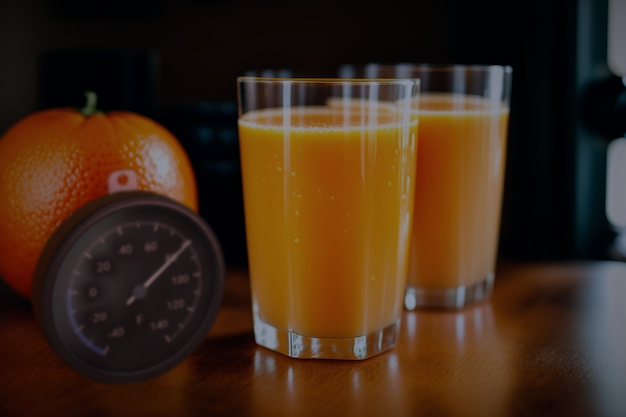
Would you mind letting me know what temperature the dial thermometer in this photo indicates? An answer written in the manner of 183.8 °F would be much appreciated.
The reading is 80 °F
